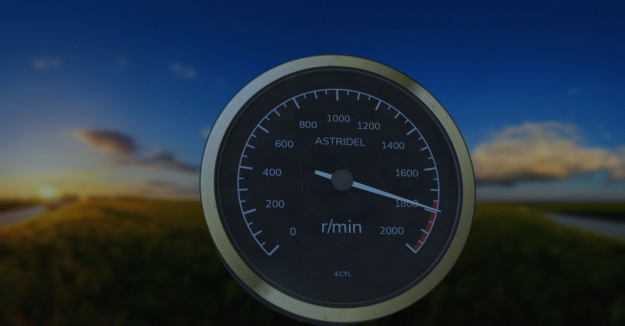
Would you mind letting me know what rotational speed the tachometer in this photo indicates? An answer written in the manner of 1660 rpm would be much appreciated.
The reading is 1800 rpm
